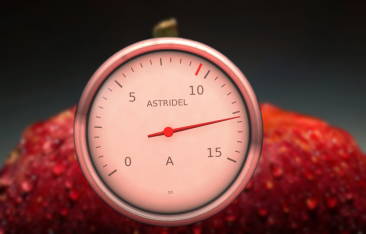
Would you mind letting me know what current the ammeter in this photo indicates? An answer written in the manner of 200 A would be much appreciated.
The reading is 12.75 A
